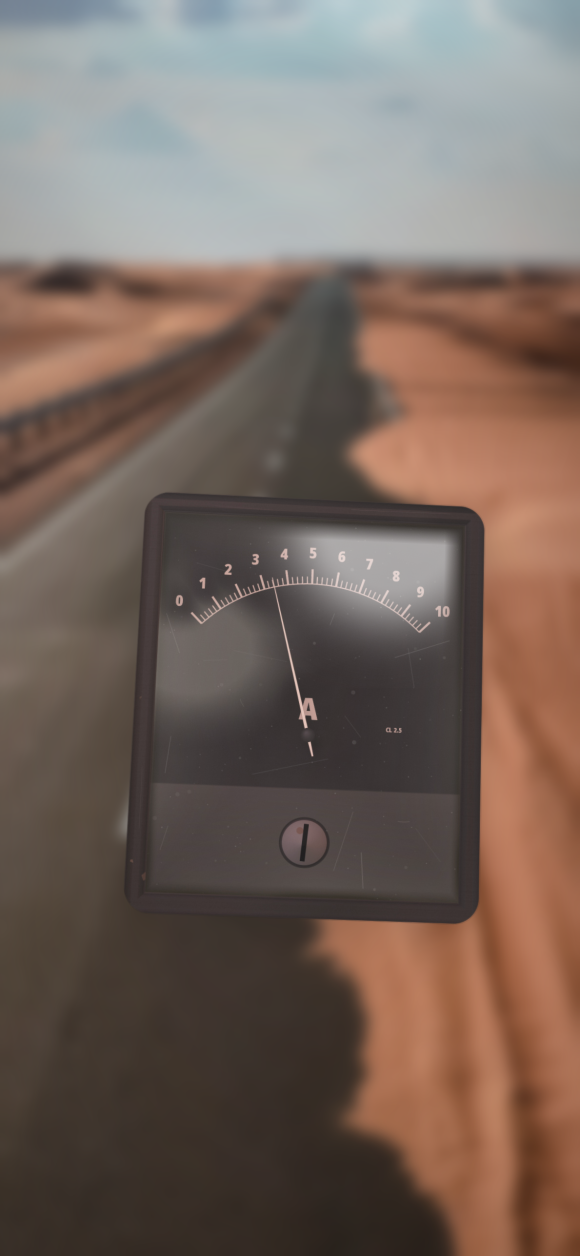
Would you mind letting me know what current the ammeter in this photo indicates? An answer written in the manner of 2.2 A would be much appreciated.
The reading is 3.4 A
